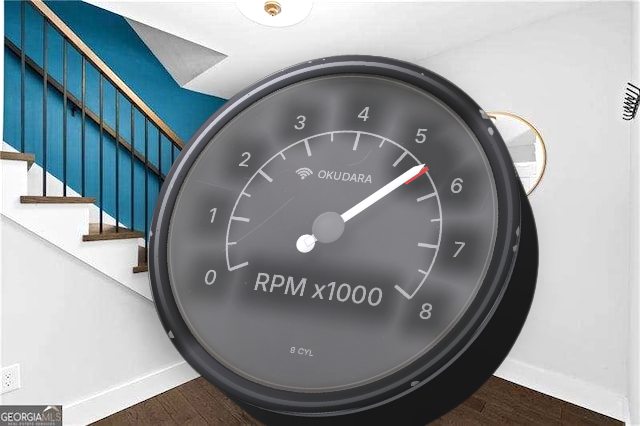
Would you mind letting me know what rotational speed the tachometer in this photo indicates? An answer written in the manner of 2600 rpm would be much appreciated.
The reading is 5500 rpm
